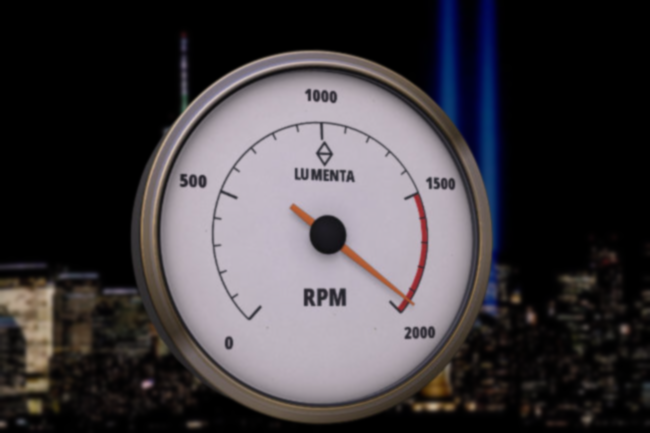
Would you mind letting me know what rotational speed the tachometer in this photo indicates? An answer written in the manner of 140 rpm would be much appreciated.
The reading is 1950 rpm
